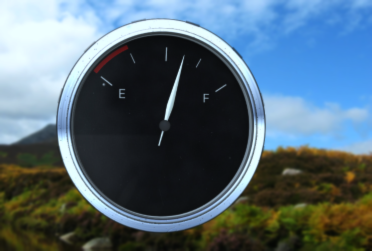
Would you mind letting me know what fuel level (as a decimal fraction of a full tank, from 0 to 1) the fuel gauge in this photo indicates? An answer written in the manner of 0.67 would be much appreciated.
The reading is 0.625
